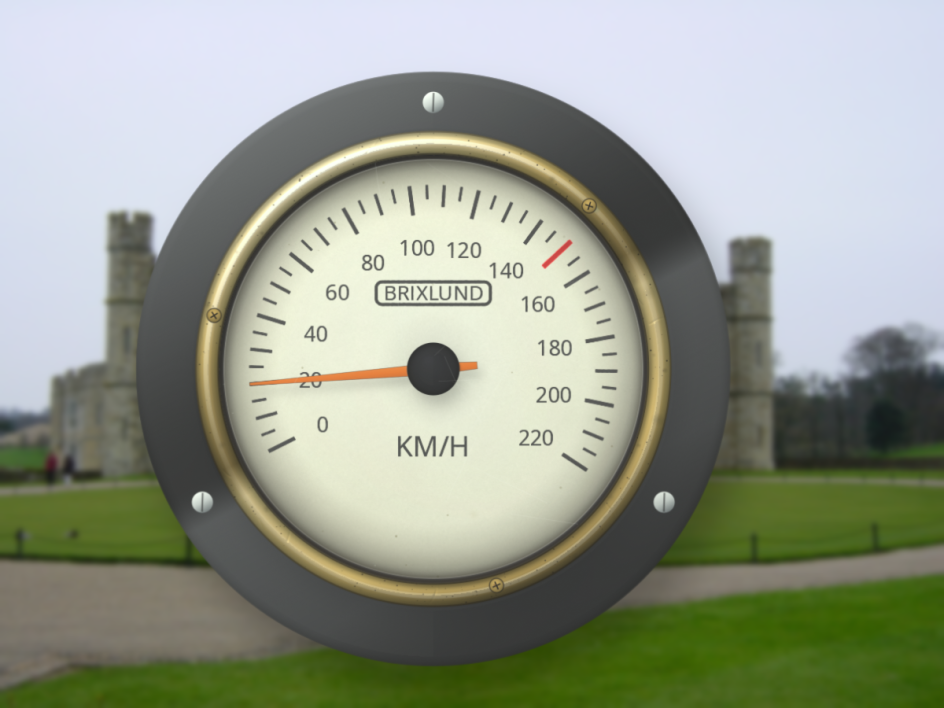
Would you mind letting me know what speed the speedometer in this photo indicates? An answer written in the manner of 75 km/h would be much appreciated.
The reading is 20 km/h
